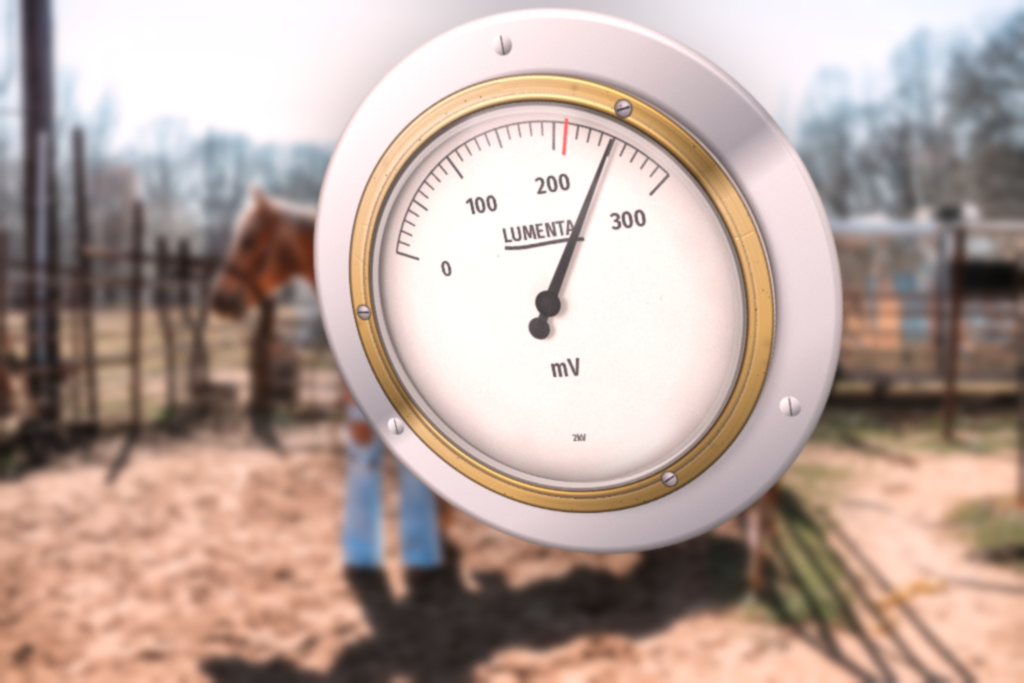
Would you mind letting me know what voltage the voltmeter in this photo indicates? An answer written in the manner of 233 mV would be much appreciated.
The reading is 250 mV
